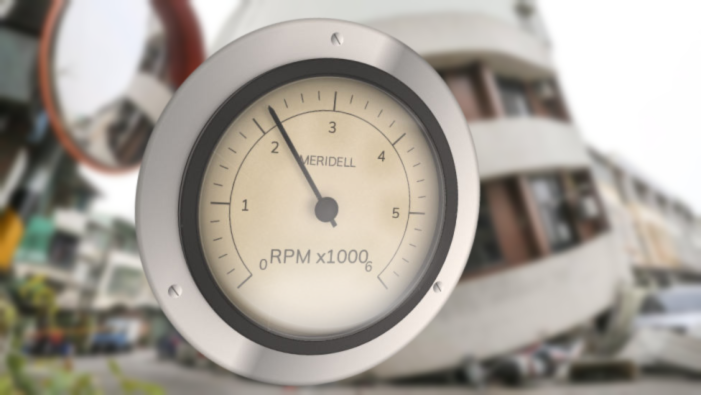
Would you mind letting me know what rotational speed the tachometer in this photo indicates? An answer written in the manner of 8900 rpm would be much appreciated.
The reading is 2200 rpm
